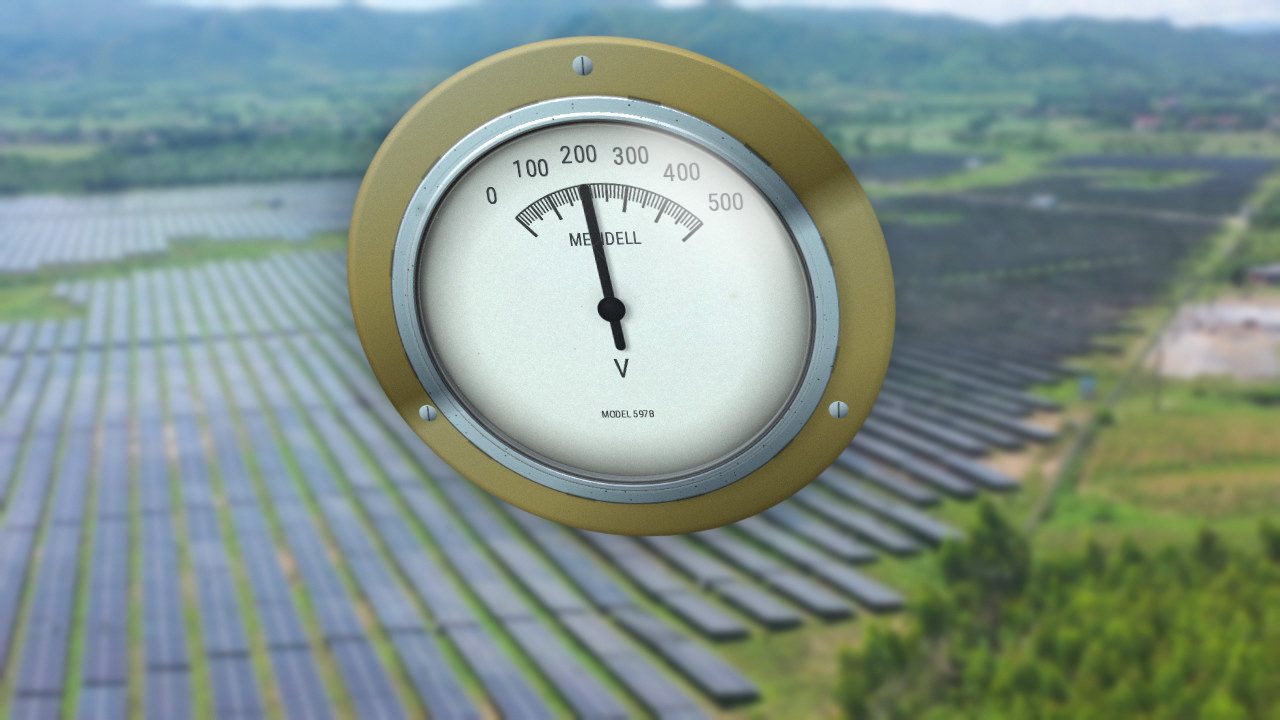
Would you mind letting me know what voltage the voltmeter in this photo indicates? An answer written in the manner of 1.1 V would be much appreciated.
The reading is 200 V
